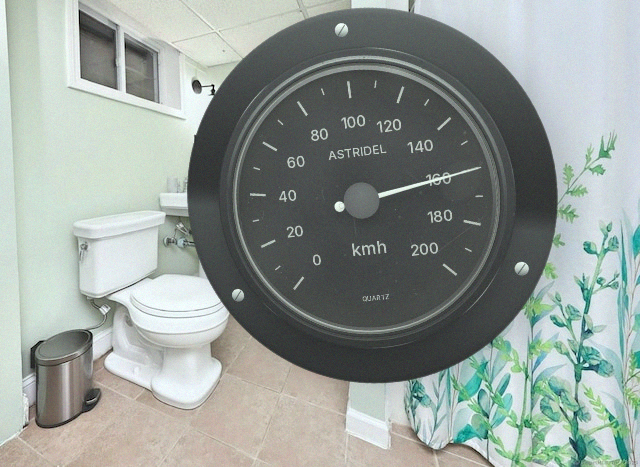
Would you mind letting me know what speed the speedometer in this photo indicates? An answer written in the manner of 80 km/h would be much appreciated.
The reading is 160 km/h
